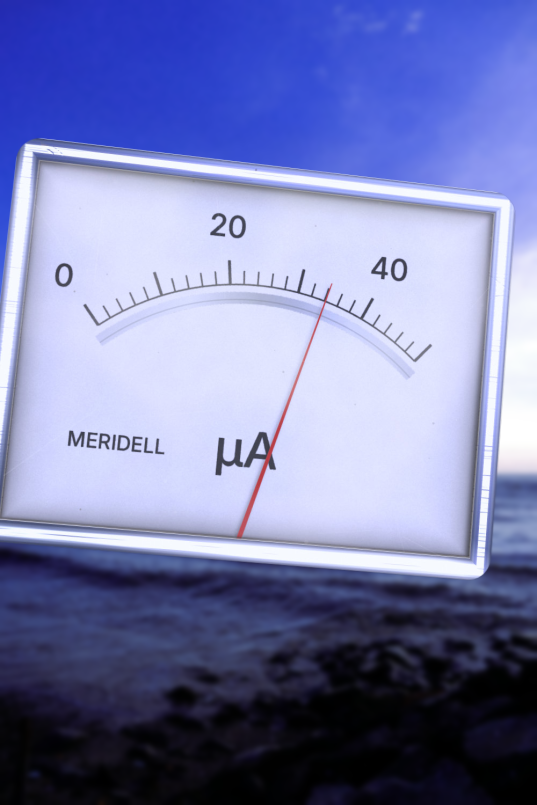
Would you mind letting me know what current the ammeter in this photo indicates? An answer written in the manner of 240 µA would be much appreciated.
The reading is 34 µA
